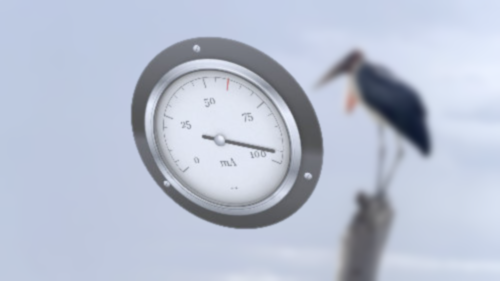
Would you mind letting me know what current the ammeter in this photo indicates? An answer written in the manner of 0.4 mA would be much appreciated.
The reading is 95 mA
